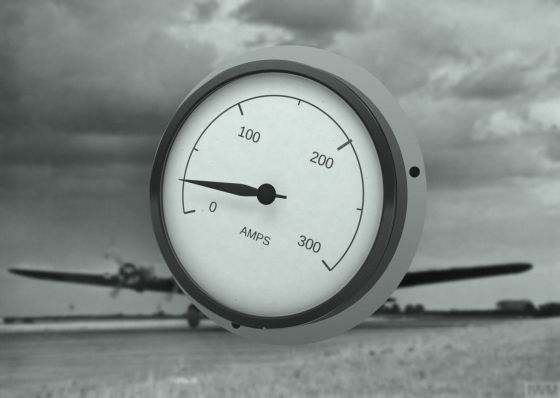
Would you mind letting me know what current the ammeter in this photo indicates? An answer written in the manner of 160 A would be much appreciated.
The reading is 25 A
